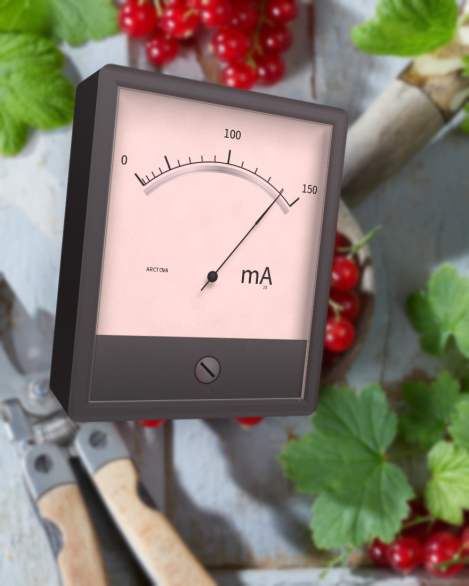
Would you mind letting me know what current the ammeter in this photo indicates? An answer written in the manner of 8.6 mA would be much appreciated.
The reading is 140 mA
